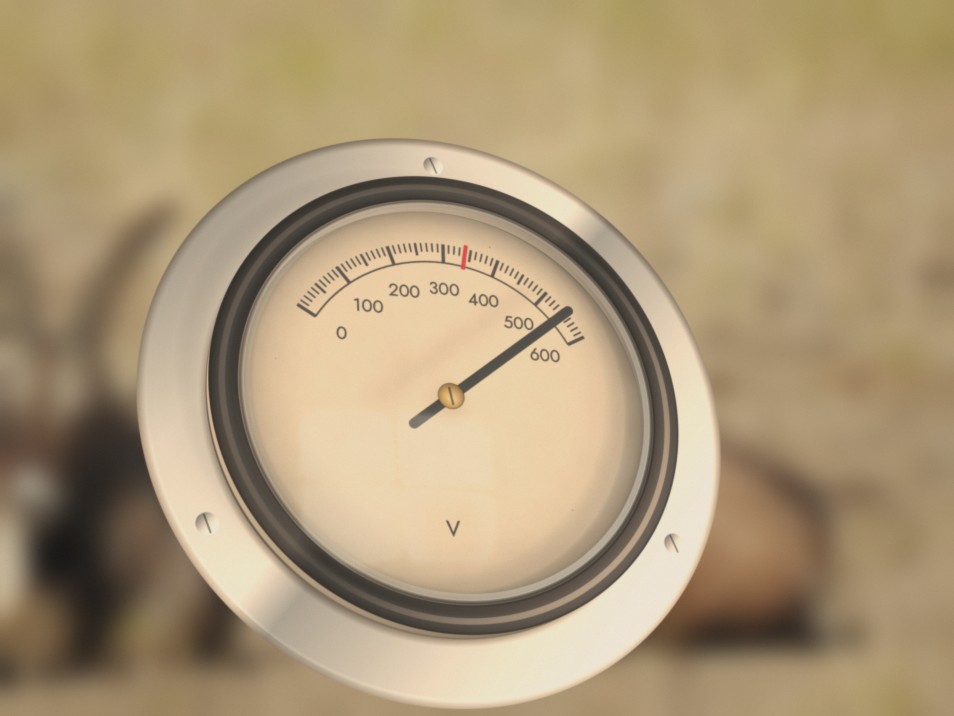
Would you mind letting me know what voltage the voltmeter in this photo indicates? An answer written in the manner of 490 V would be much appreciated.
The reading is 550 V
